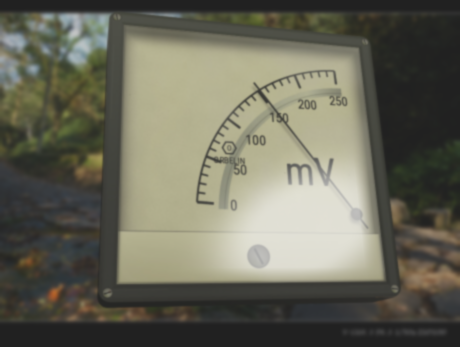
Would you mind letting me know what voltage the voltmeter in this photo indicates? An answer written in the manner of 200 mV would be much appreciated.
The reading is 150 mV
